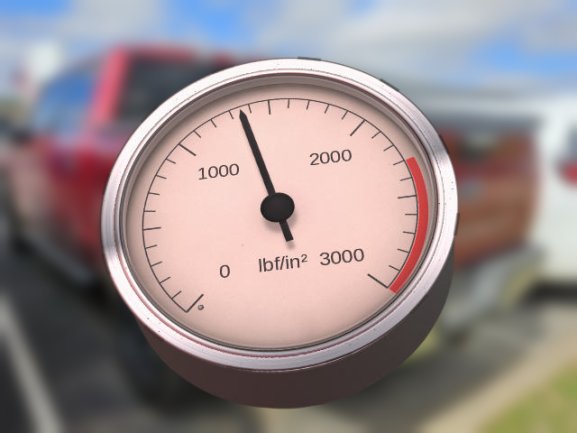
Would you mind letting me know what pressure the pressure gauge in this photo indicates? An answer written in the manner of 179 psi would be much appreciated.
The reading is 1350 psi
